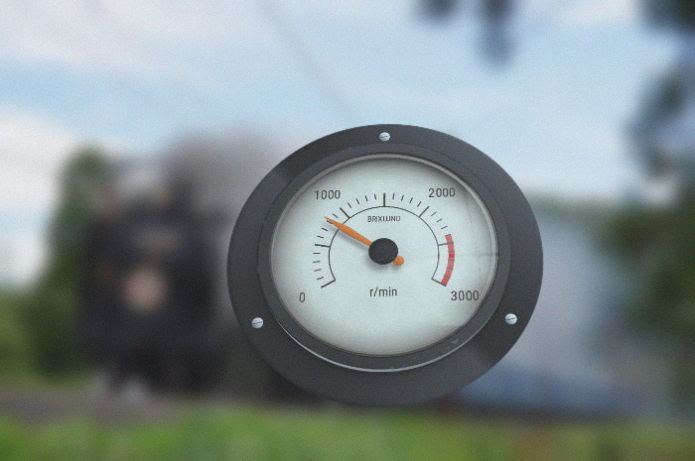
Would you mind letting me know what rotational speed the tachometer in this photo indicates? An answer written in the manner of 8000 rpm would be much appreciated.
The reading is 800 rpm
